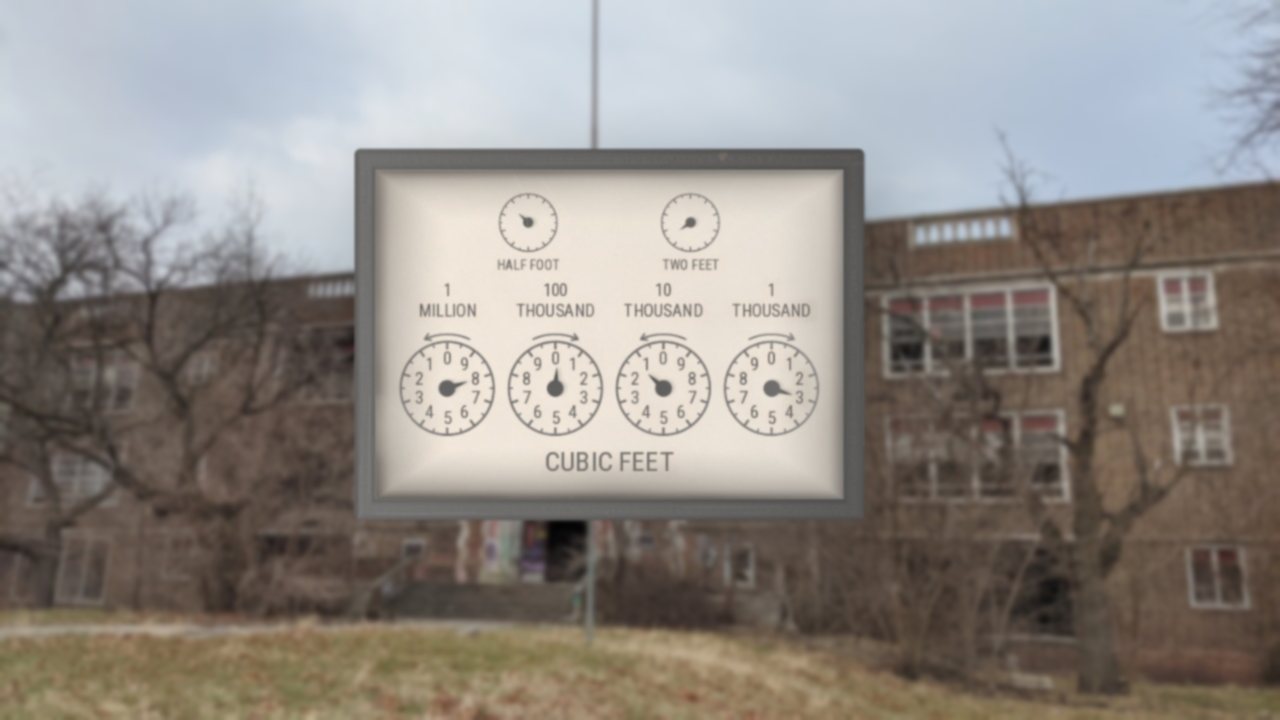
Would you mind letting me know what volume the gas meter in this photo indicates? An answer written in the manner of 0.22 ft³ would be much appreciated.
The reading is 801300 ft³
